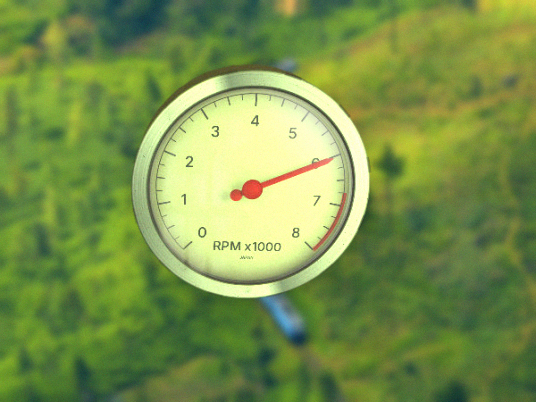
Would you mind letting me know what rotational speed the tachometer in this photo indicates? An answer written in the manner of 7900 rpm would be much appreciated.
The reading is 6000 rpm
